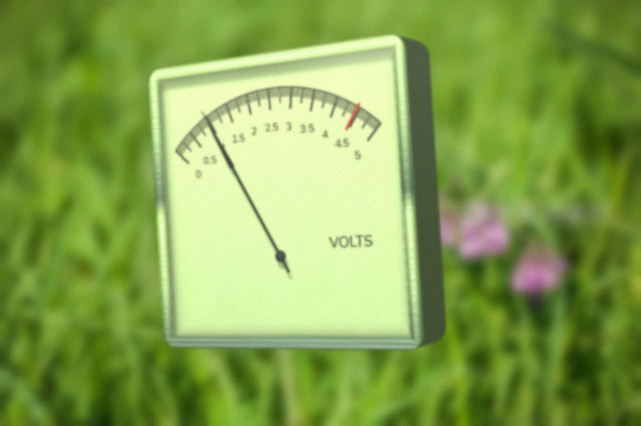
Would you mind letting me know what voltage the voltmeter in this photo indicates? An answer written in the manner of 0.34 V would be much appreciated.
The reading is 1 V
